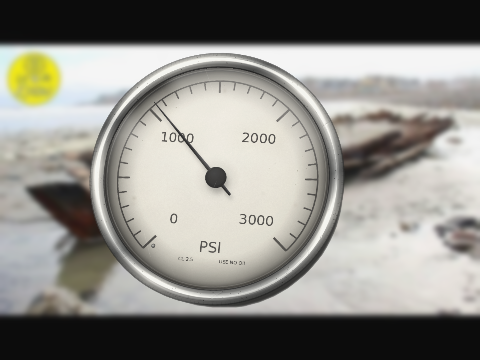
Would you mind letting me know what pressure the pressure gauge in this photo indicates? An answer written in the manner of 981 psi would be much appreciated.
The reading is 1050 psi
